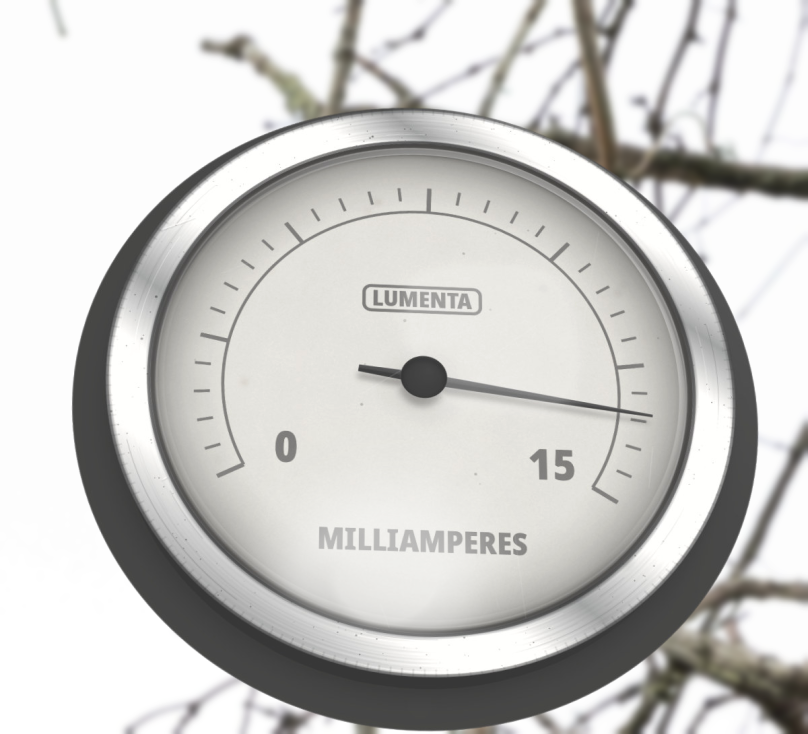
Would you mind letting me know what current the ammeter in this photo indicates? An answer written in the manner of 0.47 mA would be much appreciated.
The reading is 13.5 mA
